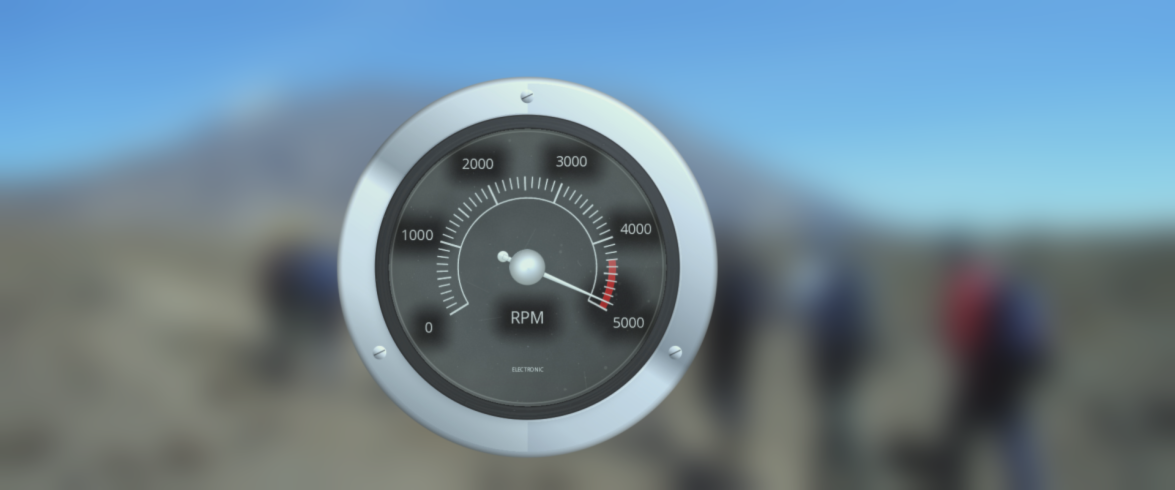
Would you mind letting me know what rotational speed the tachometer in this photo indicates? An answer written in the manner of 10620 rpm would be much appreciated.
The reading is 4900 rpm
